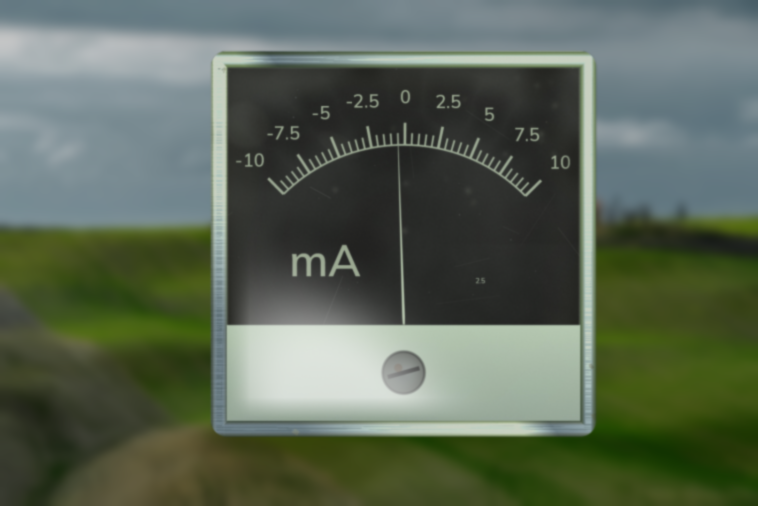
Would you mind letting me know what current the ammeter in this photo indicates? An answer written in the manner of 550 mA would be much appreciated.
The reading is -0.5 mA
